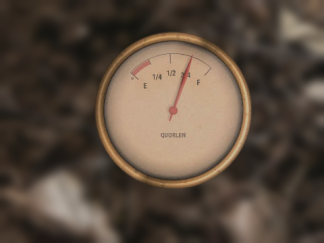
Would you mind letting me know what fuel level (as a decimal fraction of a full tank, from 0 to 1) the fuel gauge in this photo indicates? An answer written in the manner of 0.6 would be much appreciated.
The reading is 0.75
